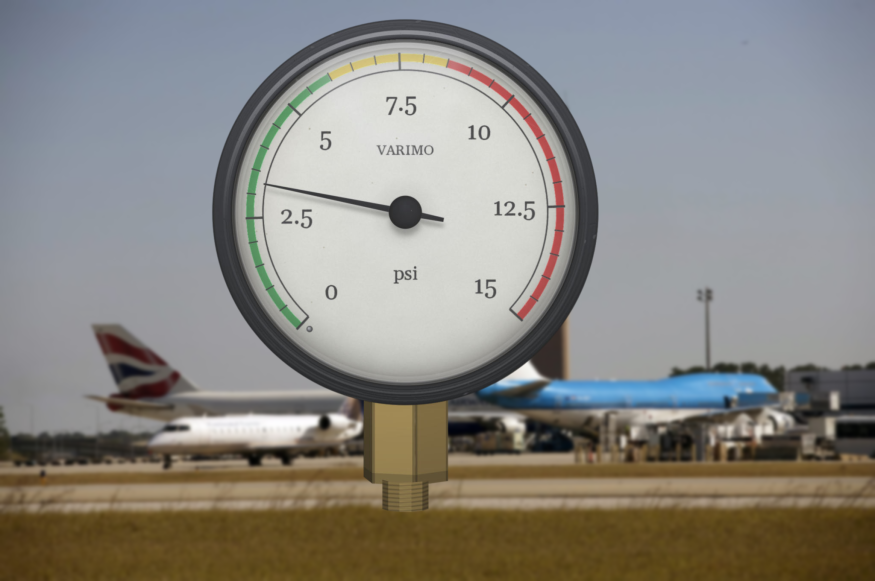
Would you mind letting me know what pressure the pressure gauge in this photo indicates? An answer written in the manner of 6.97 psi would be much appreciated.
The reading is 3.25 psi
